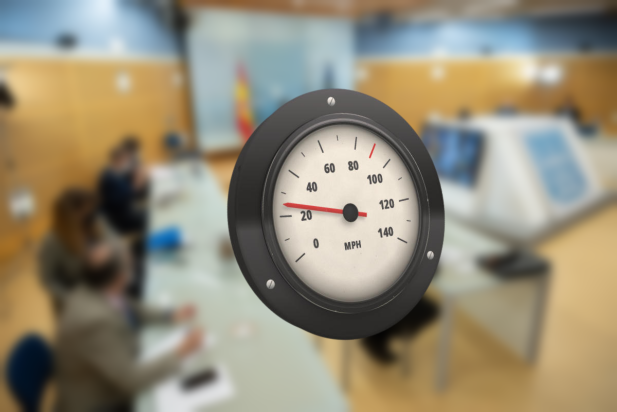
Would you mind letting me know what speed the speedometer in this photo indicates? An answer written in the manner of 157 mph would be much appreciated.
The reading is 25 mph
